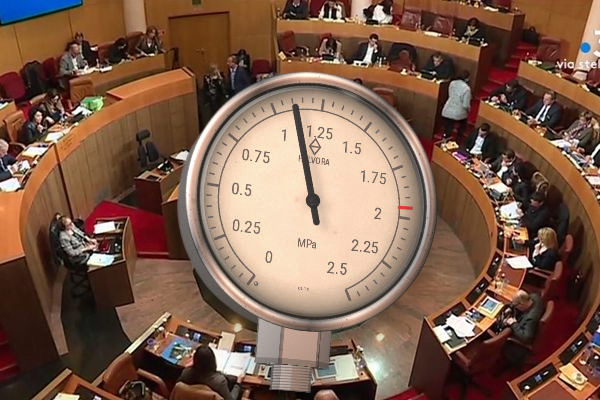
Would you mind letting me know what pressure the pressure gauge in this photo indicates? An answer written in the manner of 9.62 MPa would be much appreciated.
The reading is 1.1 MPa
